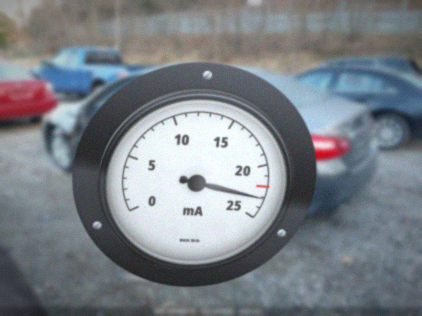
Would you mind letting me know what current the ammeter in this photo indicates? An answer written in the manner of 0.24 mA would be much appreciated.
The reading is 23 mA
